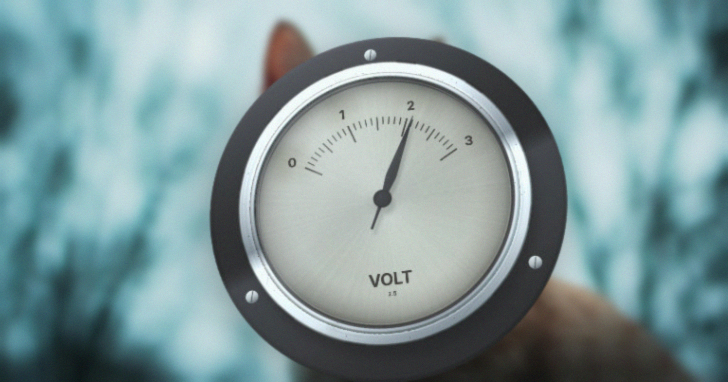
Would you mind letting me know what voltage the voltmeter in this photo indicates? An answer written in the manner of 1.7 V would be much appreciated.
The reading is 2.1 V
